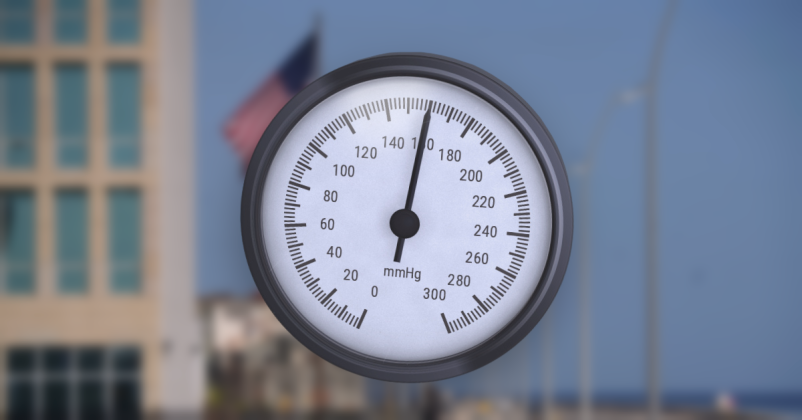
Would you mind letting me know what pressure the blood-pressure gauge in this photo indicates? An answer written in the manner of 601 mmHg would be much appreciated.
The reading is 160 mmHg
